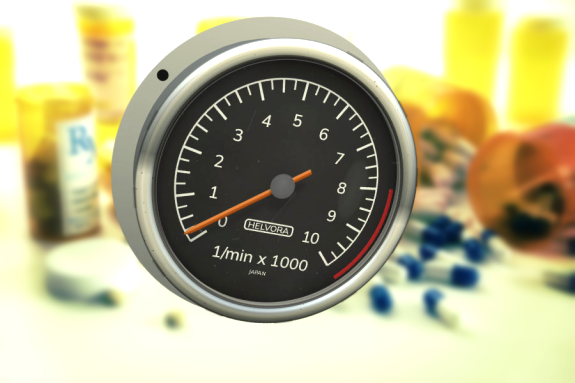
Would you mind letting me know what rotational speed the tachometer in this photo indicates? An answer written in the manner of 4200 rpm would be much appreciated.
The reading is 250 rpm
